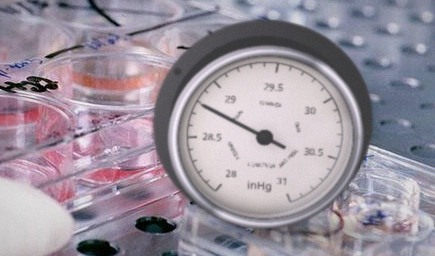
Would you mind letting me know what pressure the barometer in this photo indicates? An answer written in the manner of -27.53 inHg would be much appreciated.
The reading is 28.8 inHg
